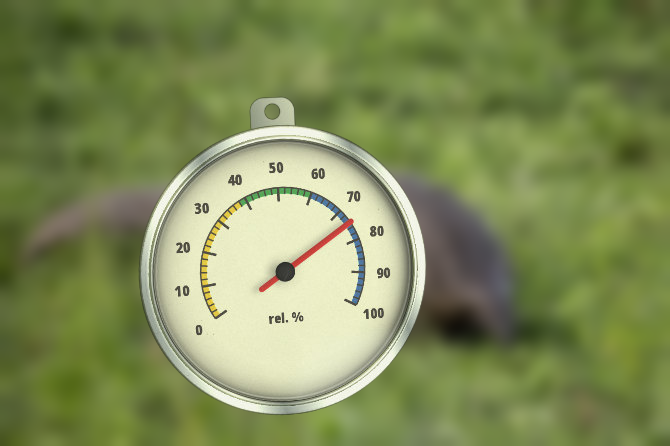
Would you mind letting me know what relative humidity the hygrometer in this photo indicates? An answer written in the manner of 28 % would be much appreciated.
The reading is 74 %
